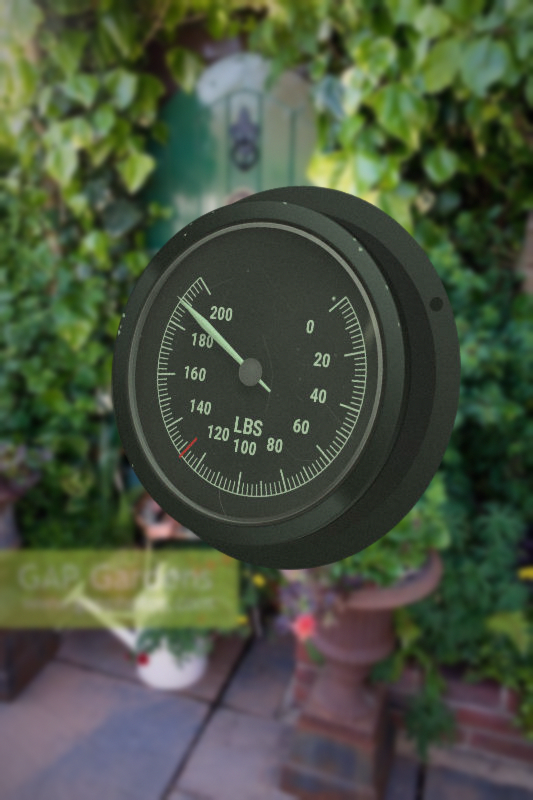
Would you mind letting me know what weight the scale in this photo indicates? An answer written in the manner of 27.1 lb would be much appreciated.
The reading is 190 lb
